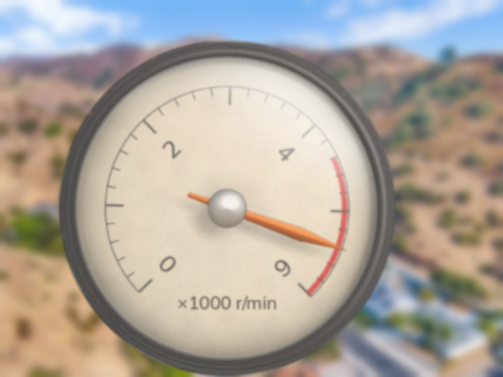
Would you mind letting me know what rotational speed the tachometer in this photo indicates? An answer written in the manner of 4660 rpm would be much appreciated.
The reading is 5400 rpm
